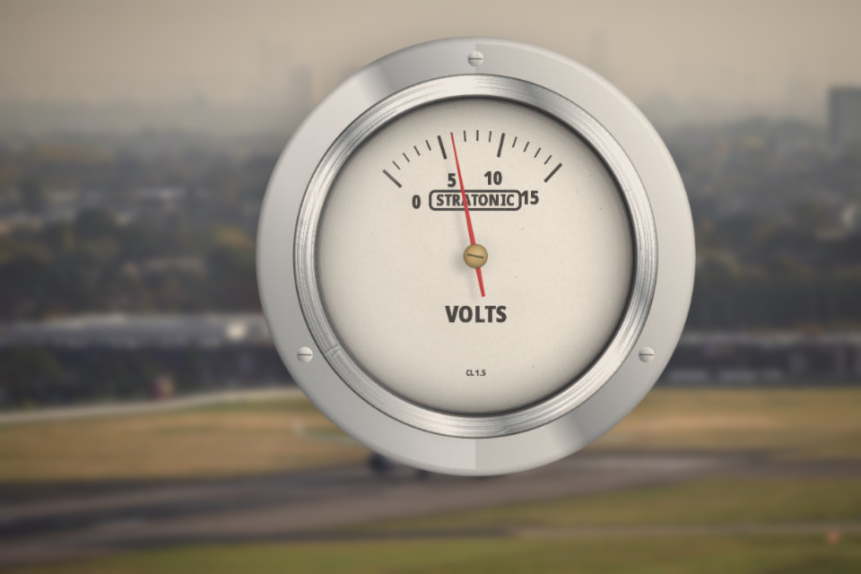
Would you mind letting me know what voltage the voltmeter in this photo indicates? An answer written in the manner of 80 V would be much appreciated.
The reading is 6 V
